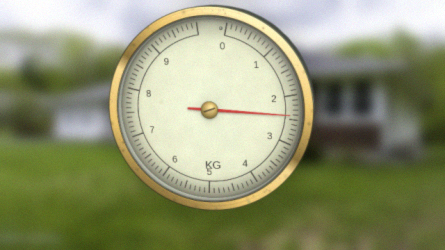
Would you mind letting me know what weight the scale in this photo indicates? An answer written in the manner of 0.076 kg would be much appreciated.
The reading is 2.4 kg
